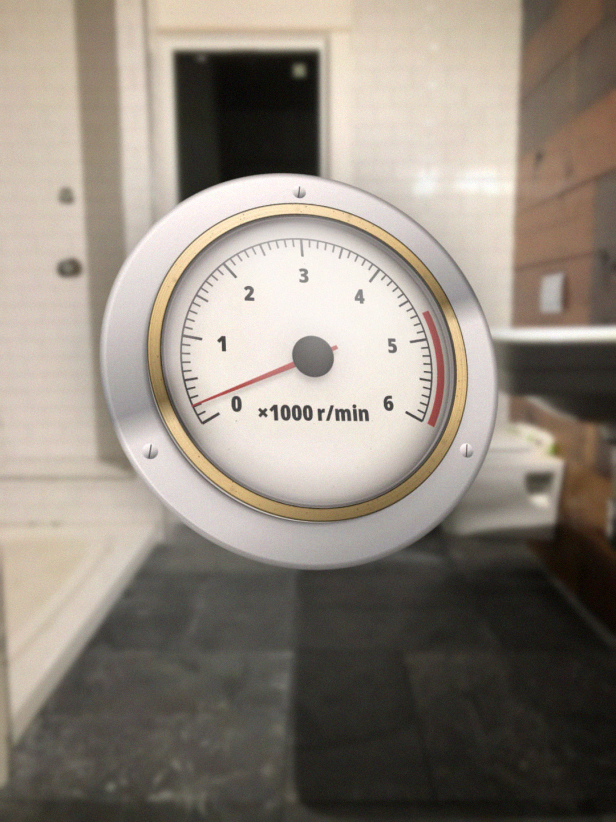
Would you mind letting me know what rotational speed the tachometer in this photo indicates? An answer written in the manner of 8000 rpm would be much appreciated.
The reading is 200 rpm
